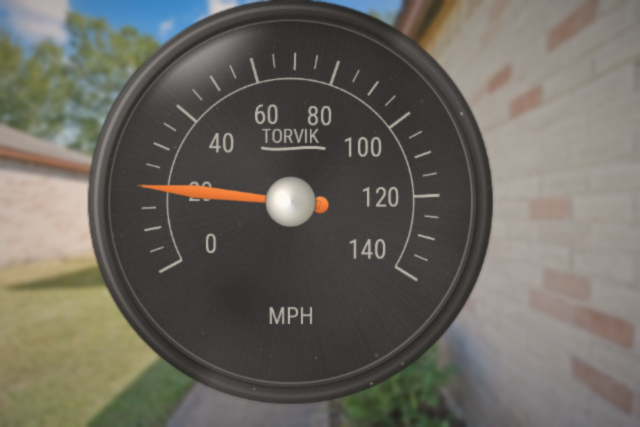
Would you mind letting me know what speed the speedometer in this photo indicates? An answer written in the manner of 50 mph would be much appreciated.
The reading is 20 mph
